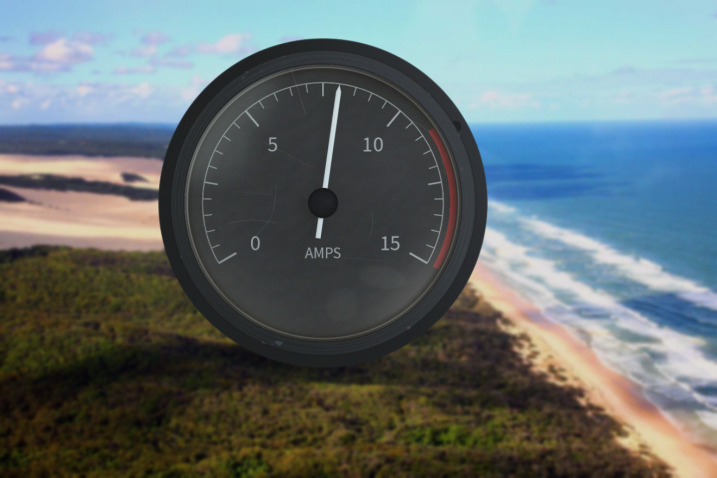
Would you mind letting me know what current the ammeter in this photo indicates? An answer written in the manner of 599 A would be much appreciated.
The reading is 8 A
